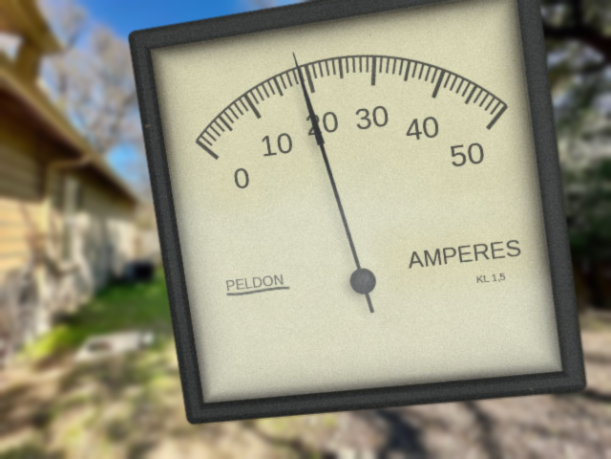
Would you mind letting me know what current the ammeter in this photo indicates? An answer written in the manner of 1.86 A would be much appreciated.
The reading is 19 A
